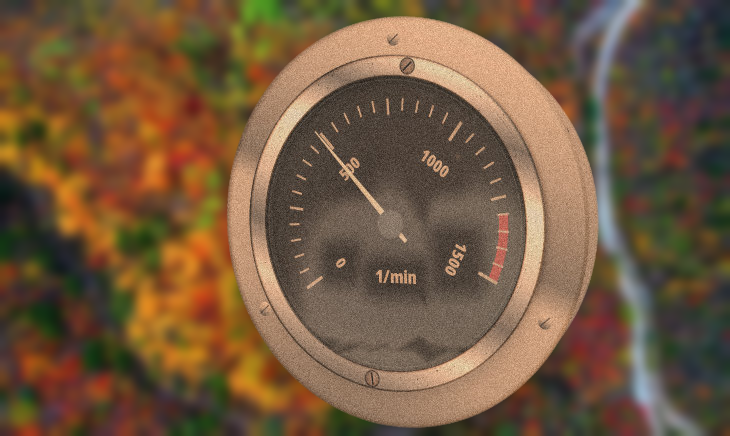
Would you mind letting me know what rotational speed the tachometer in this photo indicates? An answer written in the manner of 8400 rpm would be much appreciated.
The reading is 500 rpm
